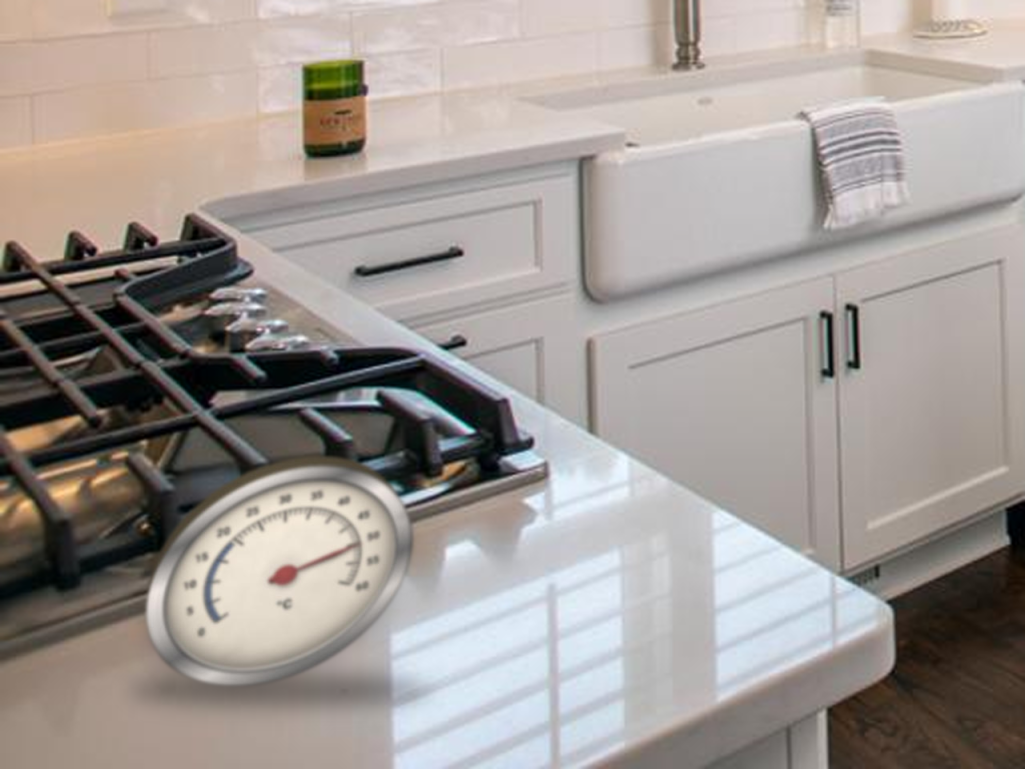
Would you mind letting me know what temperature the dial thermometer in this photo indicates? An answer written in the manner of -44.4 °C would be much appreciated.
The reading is 50 °C
